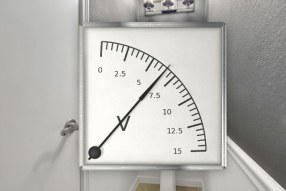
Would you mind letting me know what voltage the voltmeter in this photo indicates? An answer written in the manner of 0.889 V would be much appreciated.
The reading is 6.5 V
